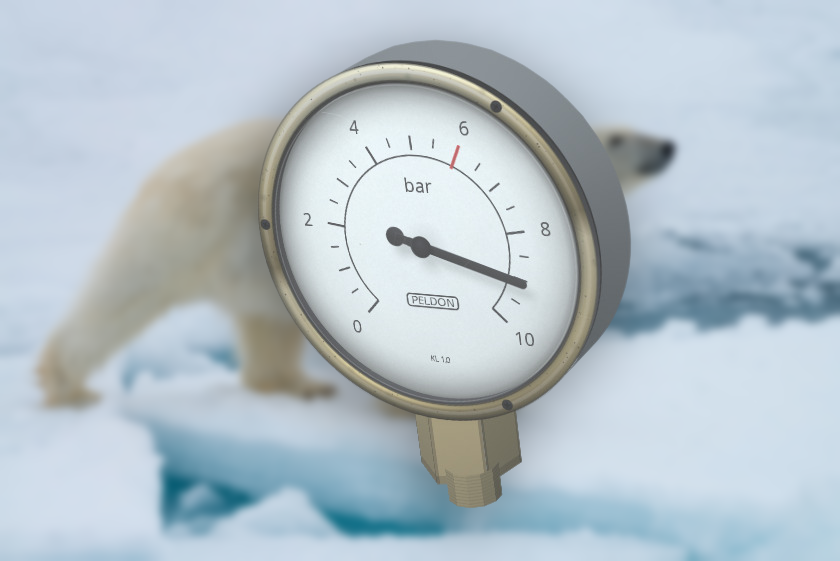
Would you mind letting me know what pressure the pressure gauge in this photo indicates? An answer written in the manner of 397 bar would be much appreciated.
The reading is 9 bar
